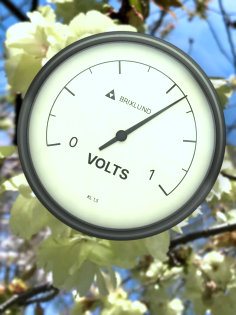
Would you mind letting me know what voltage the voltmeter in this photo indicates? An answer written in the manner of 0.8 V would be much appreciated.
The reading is 0.65 V
